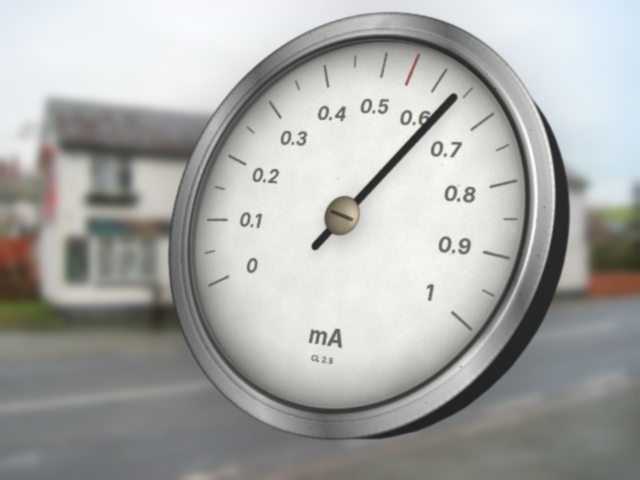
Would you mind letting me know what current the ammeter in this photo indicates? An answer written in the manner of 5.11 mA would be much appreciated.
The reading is 0.65 mA
